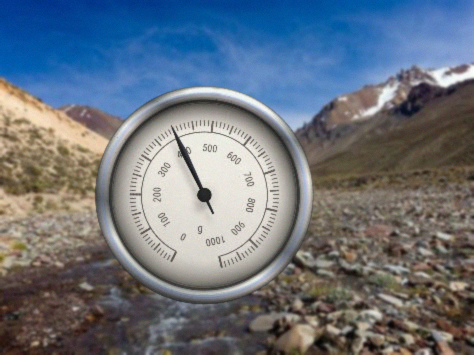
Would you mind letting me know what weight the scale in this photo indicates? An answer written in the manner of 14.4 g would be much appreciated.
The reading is 400 g
